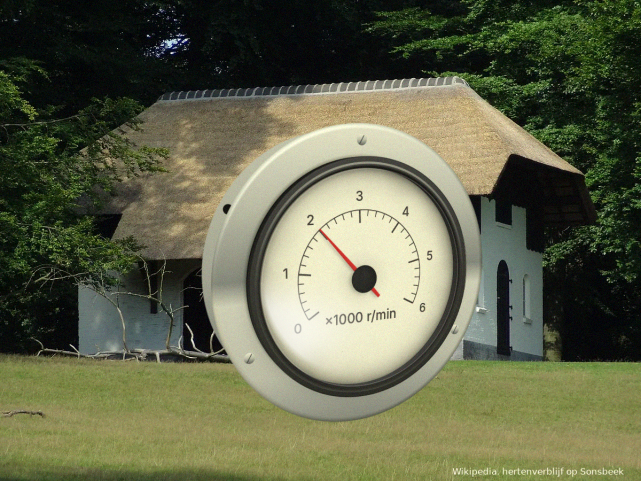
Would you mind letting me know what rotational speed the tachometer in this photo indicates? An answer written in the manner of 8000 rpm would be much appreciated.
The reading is 2000 rpm
